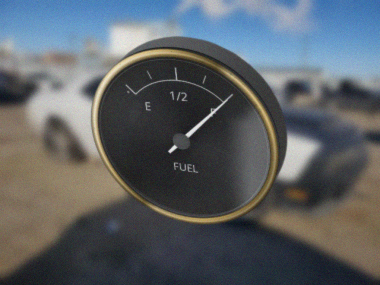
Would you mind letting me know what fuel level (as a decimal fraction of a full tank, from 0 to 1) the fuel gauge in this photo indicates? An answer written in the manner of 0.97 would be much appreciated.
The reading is 1
